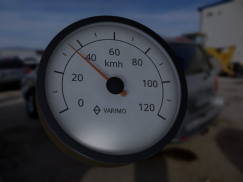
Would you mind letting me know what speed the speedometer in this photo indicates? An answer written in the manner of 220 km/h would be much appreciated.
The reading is 35 km/h
